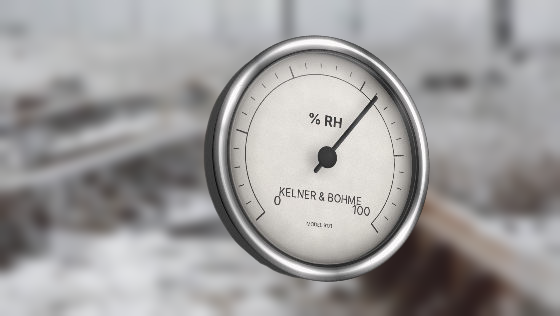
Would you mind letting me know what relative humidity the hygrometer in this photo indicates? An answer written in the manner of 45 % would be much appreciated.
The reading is 64 %
